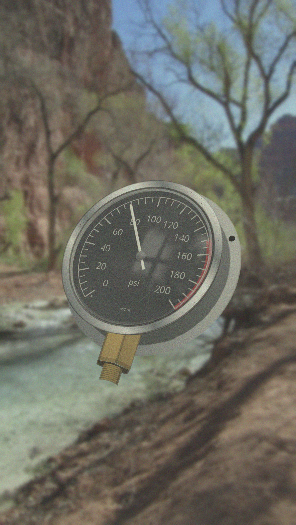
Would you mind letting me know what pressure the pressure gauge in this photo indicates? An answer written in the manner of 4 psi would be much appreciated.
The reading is 80 psi
